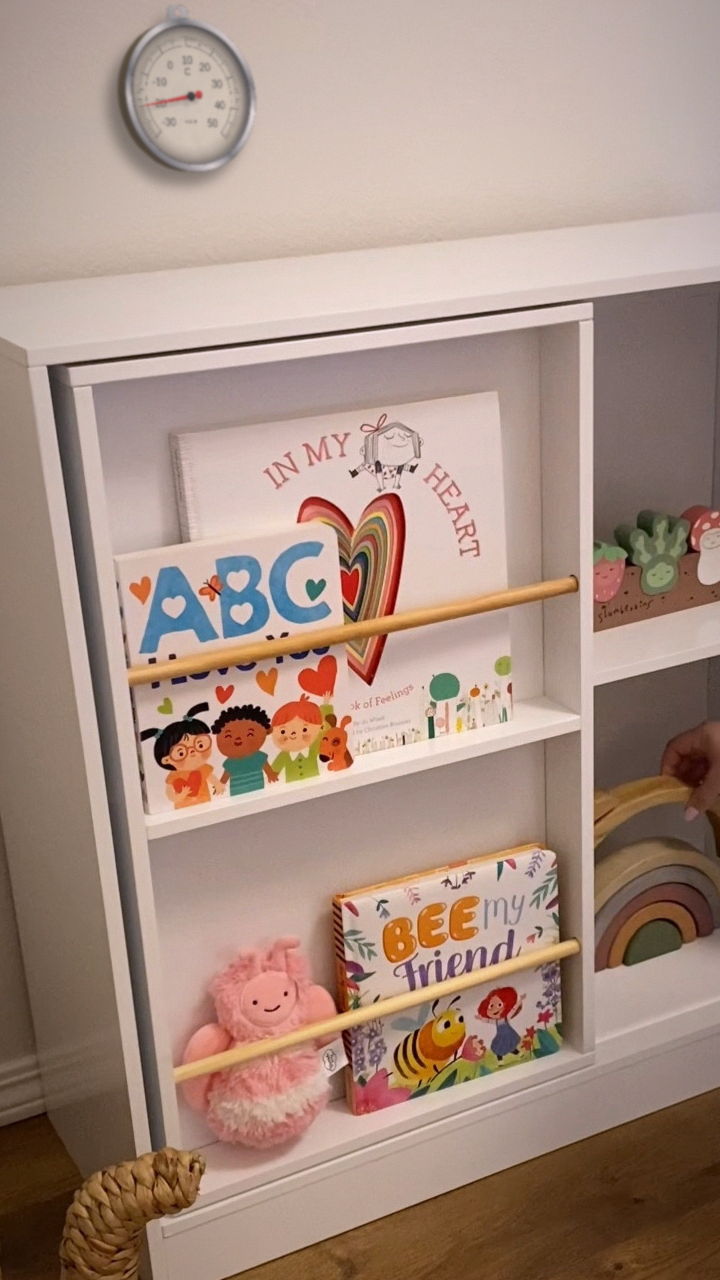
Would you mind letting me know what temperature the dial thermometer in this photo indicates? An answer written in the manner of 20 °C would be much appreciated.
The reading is -20 °C
